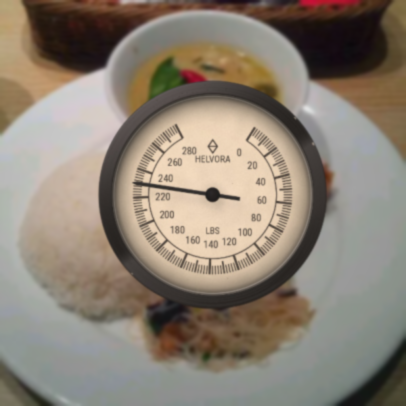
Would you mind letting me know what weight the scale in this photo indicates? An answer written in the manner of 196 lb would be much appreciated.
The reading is 230 lb
